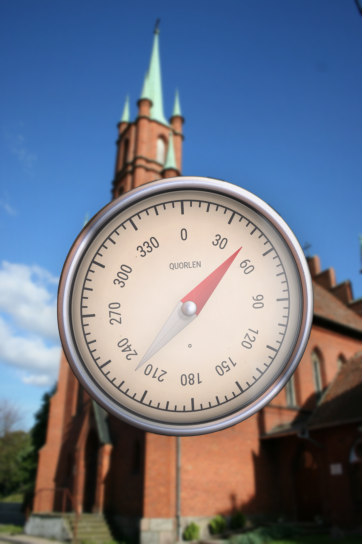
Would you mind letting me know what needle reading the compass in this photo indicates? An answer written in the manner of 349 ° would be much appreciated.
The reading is 45 °
